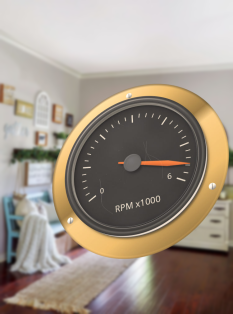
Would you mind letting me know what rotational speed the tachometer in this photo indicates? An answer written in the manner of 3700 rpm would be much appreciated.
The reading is 5600 rpm
